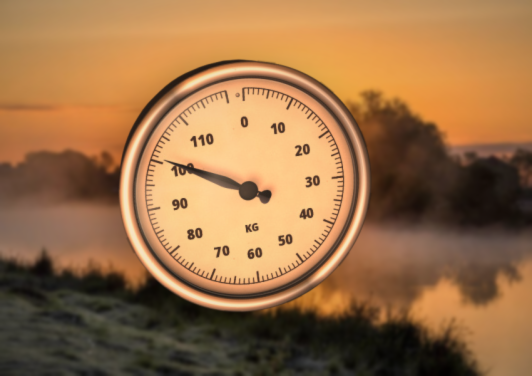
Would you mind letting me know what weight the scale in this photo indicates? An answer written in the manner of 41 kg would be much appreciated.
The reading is 101 kg
